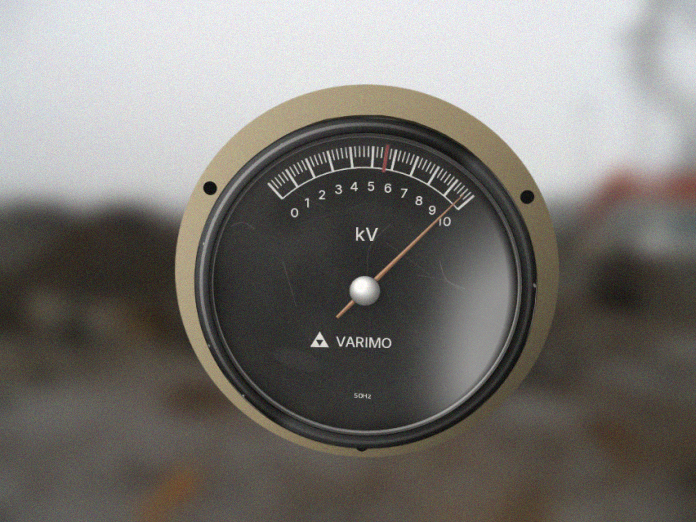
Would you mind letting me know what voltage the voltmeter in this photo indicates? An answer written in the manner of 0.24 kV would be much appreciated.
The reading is 9.6 kV
